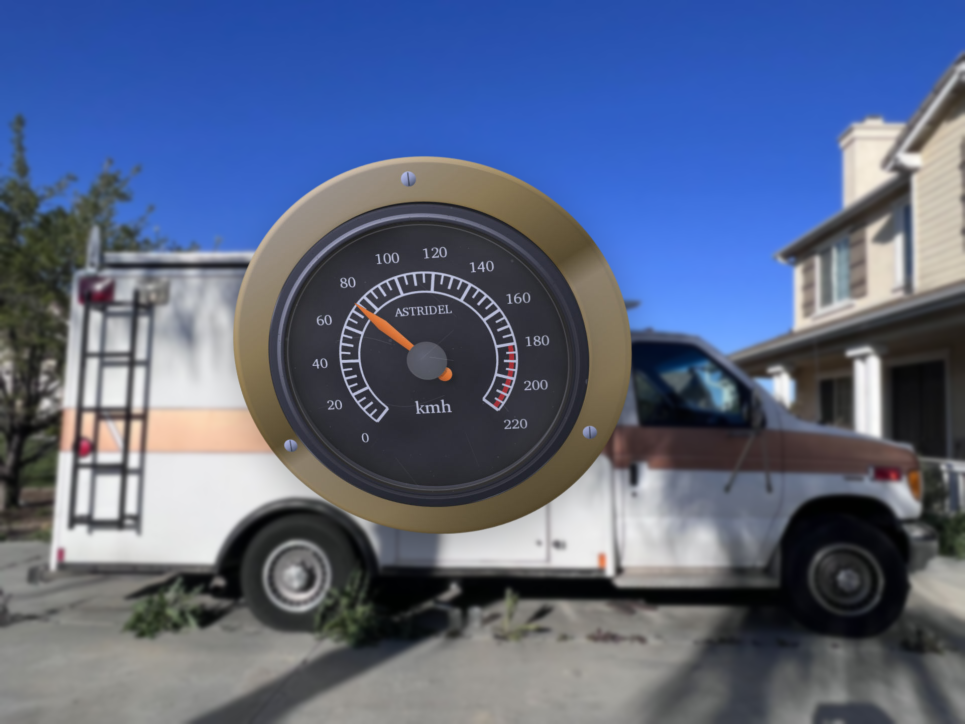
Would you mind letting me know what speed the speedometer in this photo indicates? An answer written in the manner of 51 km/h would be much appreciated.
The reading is 75 km/h
